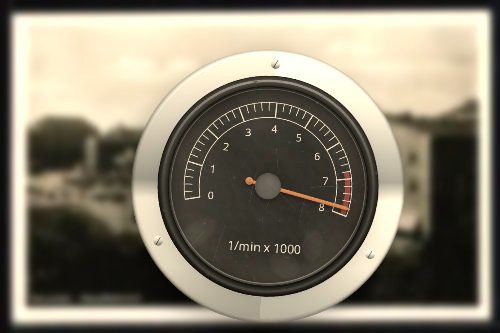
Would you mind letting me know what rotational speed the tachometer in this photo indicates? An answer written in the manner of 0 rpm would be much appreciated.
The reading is 7800 rpm
